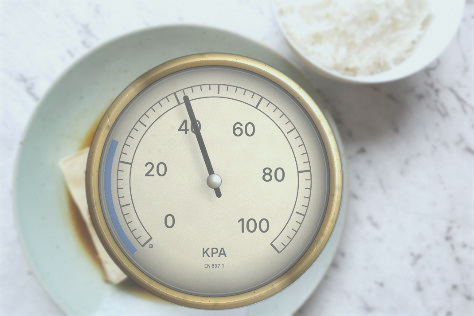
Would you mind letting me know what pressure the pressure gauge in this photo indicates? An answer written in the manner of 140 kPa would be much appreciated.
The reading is 42 kPa
